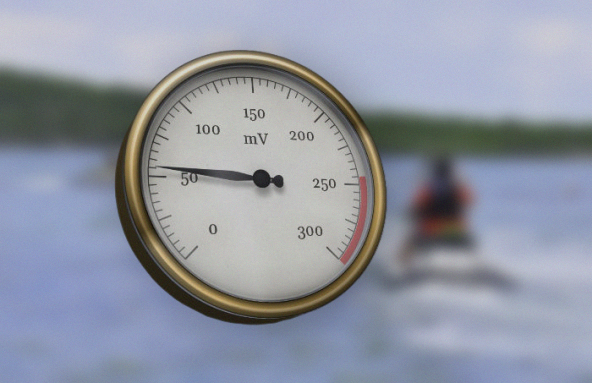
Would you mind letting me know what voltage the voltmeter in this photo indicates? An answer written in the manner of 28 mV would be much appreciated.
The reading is 55 mV
